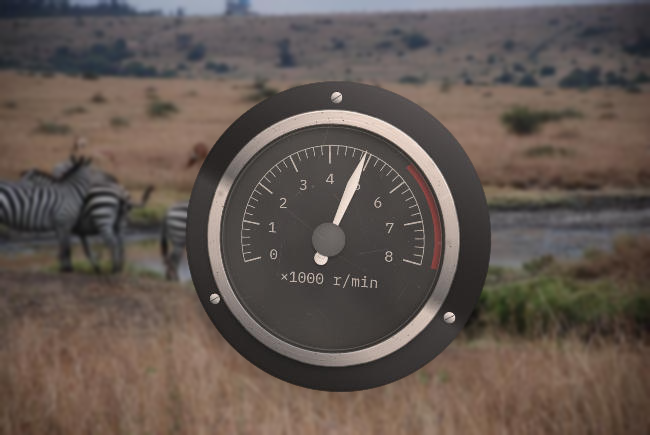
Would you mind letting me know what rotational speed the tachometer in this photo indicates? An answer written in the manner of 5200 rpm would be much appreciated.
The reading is 4900 rpm
